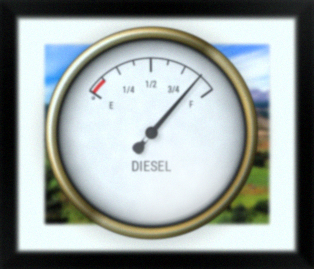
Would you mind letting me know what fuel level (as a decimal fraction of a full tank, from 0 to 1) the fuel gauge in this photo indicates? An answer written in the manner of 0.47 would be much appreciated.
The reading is 0.875
